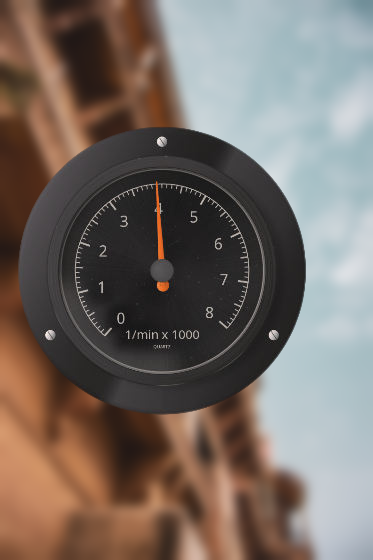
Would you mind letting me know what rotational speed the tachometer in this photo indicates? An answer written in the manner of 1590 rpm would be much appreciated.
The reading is 4000 rpm
